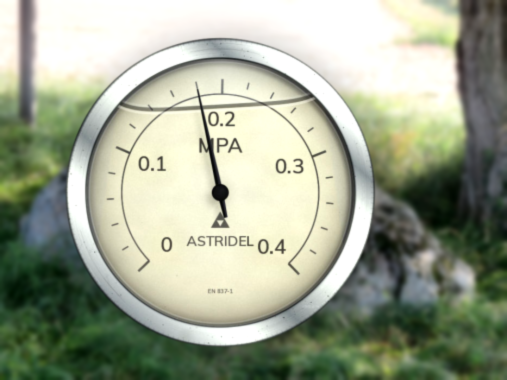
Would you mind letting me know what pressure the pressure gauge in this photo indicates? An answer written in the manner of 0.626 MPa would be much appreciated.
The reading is 0.18 MPa
